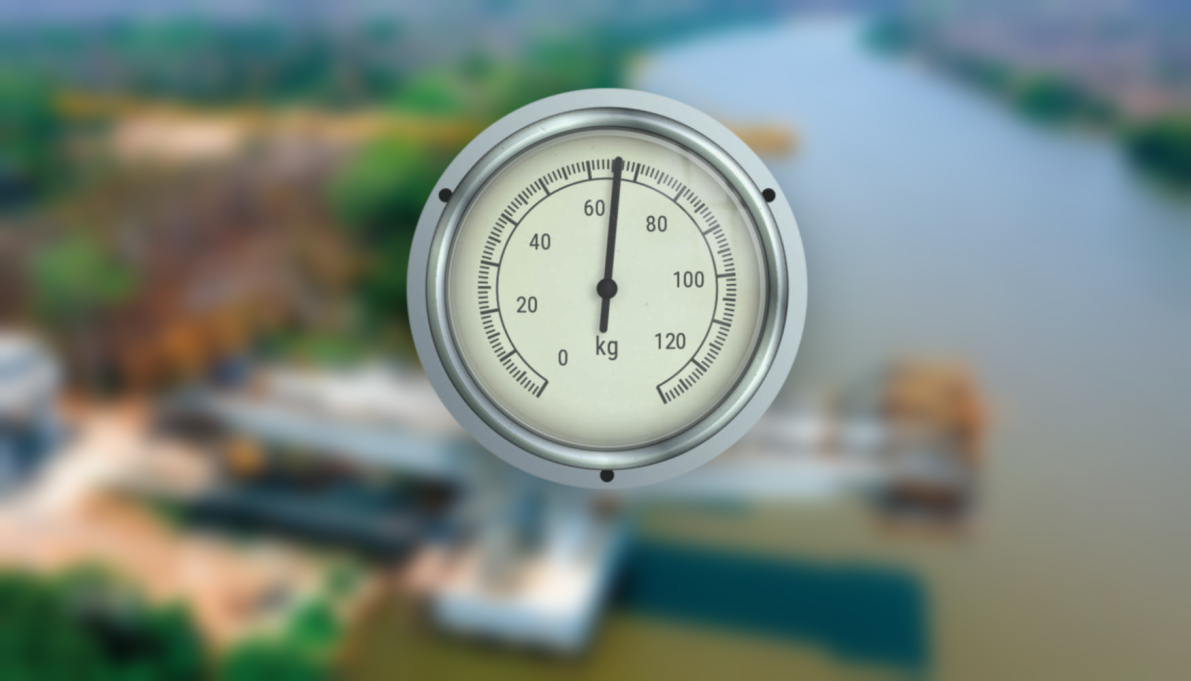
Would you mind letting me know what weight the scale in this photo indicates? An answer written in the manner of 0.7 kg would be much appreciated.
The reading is 66 kg
